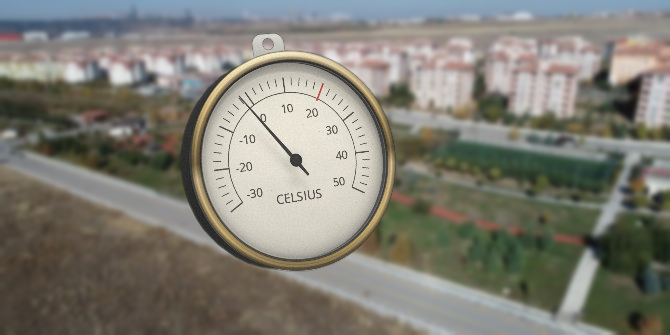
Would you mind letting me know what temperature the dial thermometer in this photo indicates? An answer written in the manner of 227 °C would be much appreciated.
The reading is -2 °C
